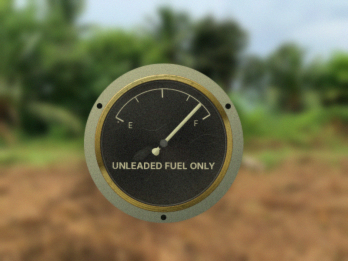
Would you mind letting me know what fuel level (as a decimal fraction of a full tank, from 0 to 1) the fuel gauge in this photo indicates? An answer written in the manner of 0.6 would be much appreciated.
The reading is 0.875
